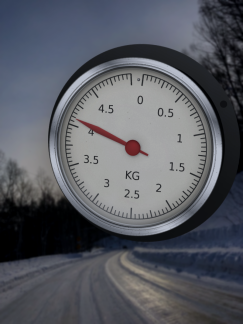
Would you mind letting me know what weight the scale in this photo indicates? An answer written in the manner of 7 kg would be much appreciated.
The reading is 4.1 kg
